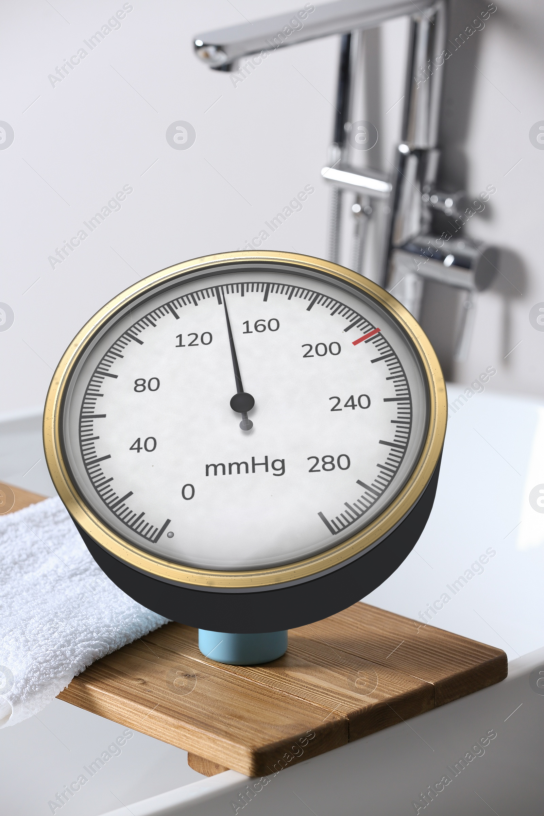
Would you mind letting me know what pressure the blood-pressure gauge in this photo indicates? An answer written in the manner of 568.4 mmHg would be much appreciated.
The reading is 142 mmHg
